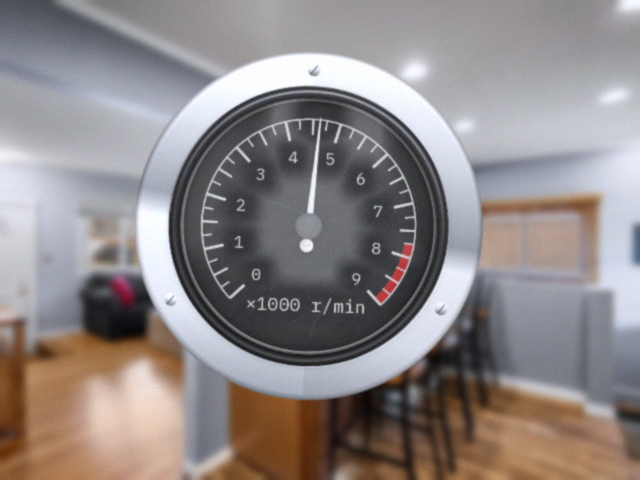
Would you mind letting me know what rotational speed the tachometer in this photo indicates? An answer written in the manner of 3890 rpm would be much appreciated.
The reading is 4625 rpm
